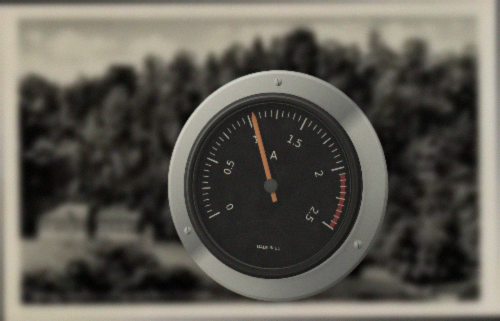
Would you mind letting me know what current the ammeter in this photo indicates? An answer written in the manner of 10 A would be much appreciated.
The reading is 1.05 A
